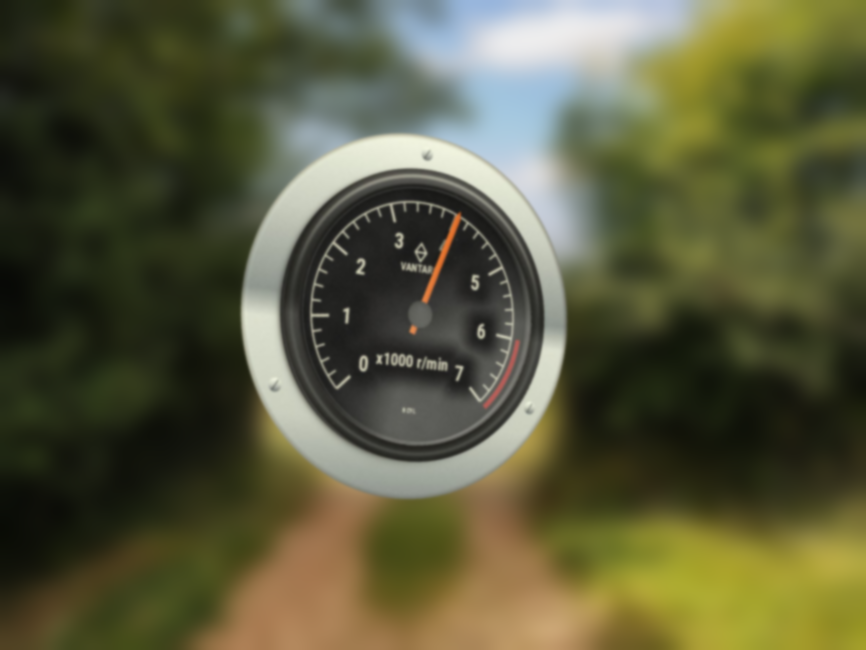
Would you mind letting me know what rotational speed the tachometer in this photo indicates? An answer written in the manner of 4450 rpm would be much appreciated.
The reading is 4000 rpm
